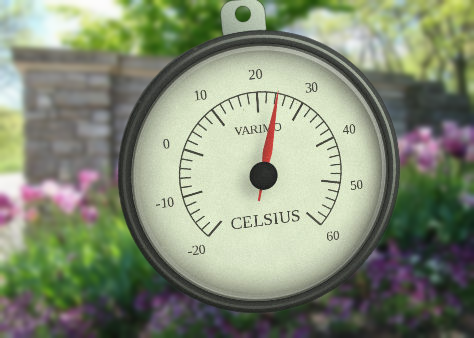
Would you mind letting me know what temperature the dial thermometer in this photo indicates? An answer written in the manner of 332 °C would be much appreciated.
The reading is 24 °C
